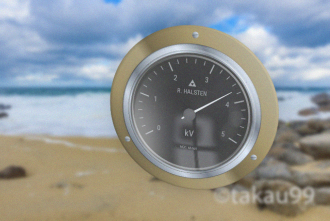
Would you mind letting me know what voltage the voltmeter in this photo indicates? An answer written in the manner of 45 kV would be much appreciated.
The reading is 3.7 kV
